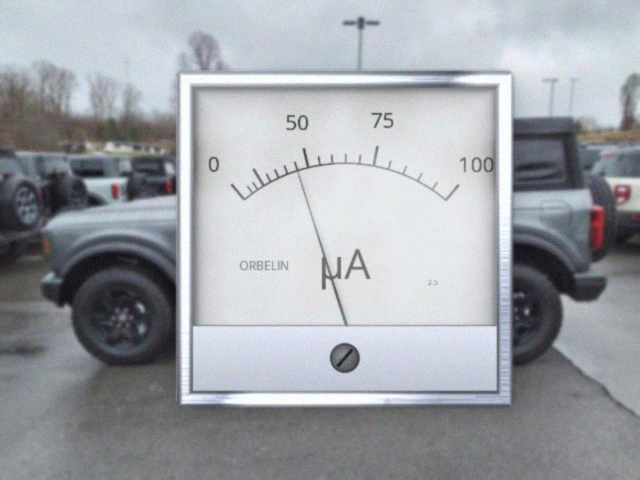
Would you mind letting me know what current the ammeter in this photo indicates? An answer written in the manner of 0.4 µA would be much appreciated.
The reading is 45 µA
